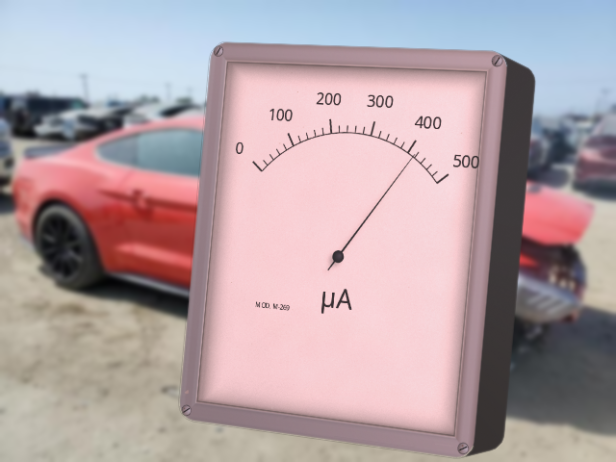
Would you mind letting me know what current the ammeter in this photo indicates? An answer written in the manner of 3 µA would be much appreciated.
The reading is 420 µA
